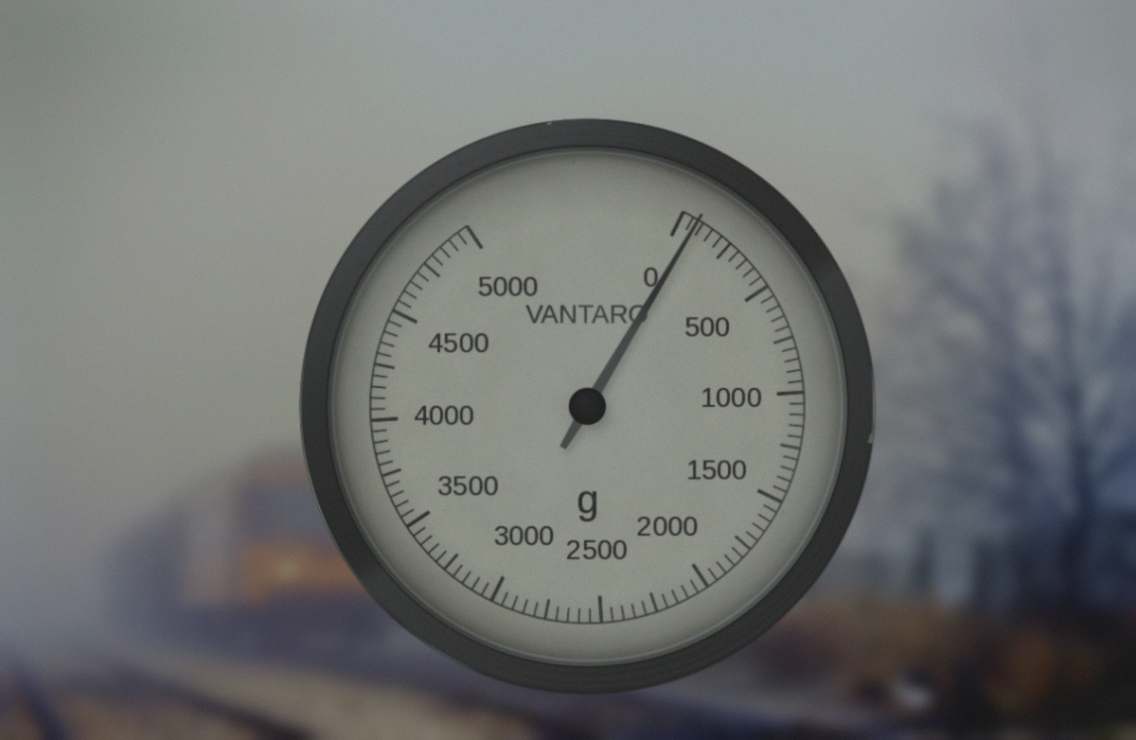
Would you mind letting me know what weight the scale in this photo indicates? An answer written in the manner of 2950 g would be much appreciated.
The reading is 75 g
